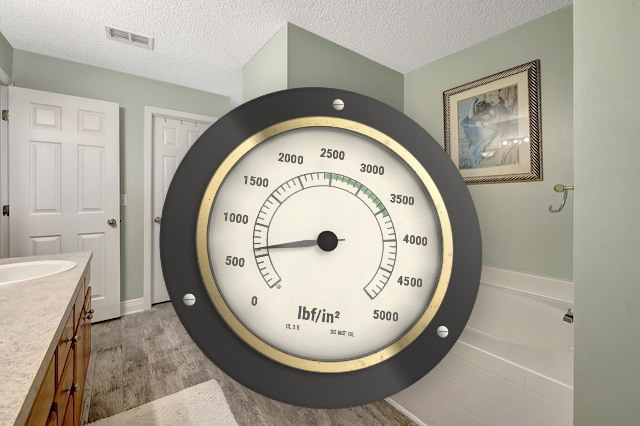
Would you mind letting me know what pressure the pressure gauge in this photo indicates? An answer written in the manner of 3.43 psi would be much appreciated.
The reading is 600 psi
